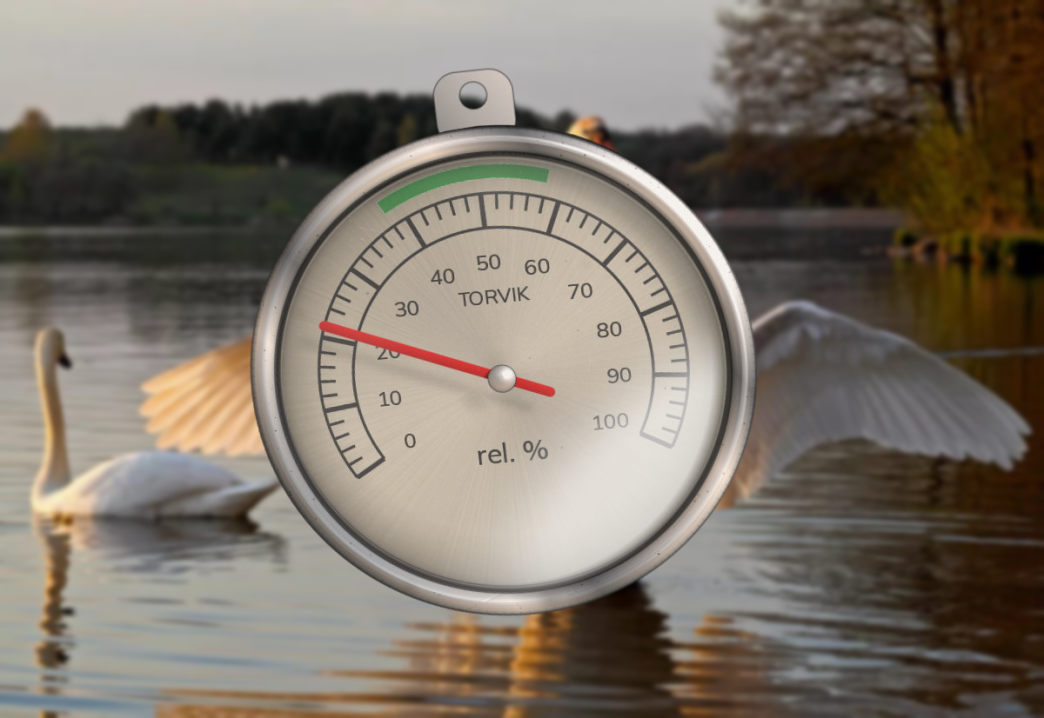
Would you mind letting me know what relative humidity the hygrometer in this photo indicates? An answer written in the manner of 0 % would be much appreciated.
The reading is 22 %
